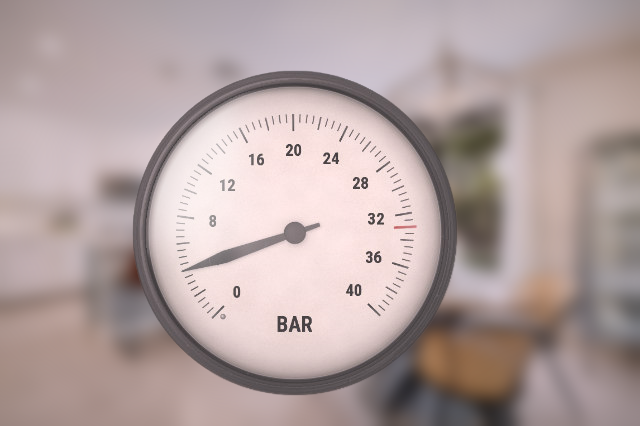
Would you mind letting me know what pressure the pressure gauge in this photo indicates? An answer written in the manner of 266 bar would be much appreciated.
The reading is 4 bar
